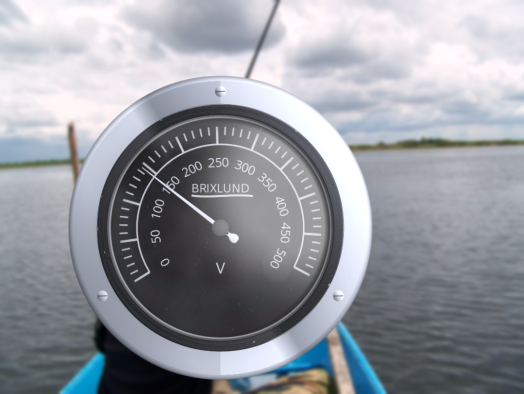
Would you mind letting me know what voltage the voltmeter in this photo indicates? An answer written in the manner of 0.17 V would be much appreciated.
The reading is 145 V
